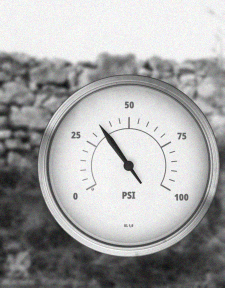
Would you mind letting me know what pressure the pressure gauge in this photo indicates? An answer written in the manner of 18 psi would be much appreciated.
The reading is 35 psi
